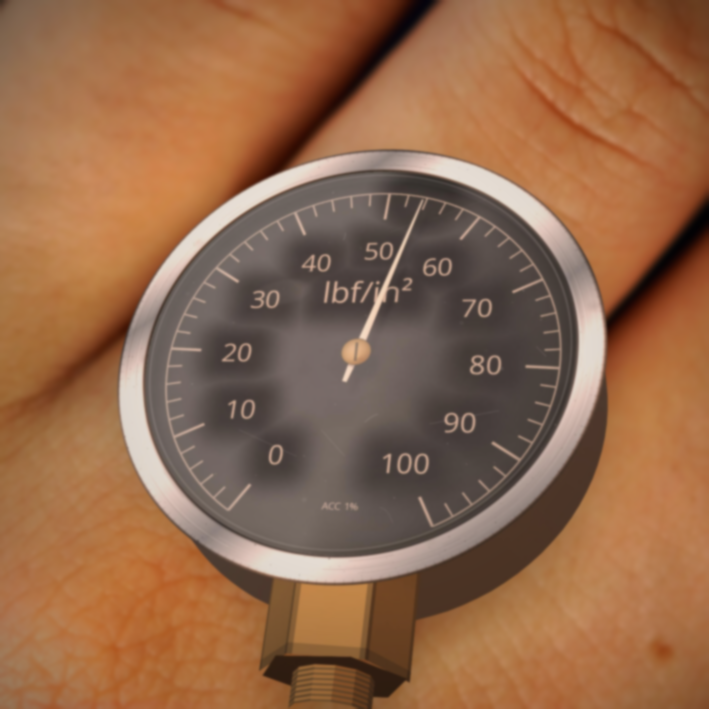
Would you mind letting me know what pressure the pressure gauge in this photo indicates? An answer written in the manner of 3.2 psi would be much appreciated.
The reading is 54 psi
